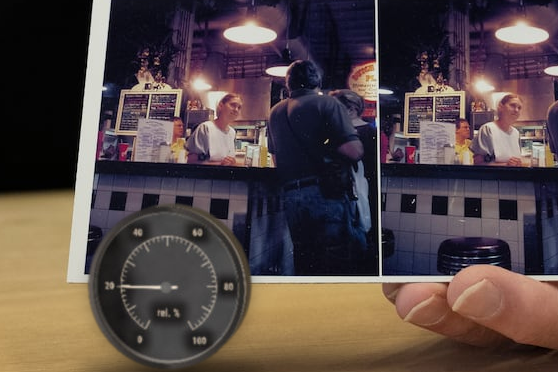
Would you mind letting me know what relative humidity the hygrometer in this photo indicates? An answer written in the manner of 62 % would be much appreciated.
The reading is 20 %
